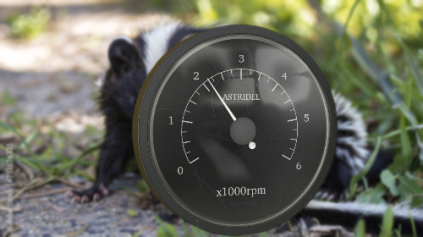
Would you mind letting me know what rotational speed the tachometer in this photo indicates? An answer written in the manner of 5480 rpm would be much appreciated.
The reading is 2125 rpm
